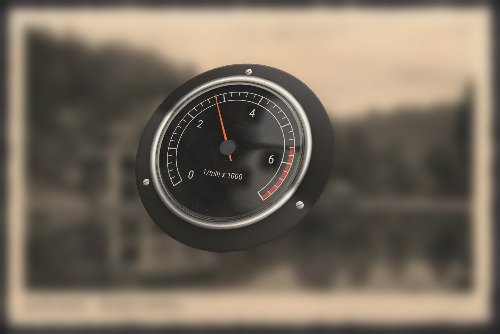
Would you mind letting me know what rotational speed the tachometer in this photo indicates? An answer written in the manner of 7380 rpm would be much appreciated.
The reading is 2800 rpm
